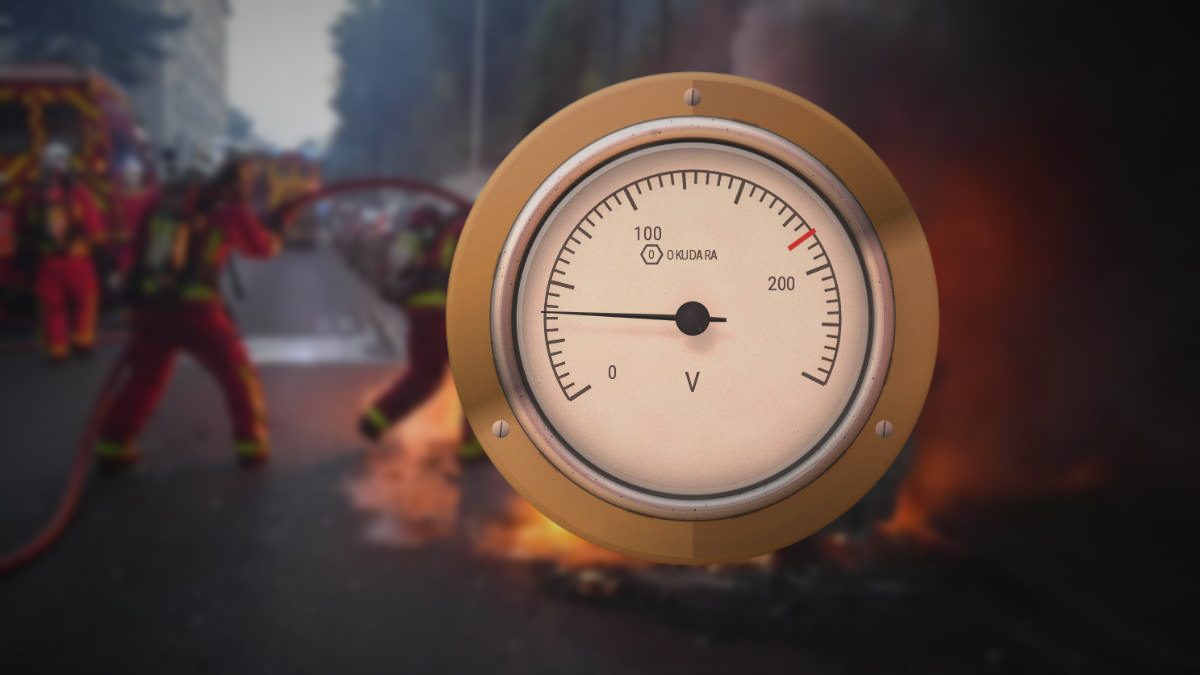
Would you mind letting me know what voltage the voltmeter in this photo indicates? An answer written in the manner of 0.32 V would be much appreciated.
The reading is 37.5 V
